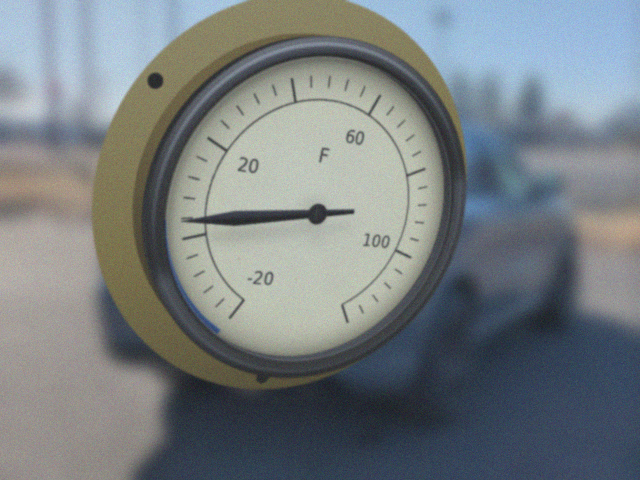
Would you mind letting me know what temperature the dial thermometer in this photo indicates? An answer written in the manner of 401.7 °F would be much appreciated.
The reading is 4 °F
